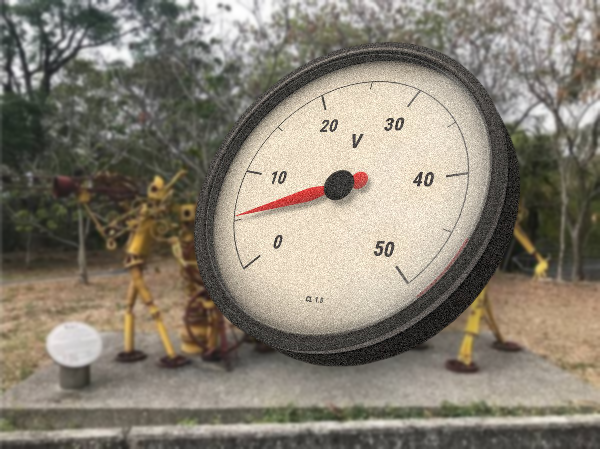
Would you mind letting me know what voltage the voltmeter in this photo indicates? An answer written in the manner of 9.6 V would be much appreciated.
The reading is 5 V
